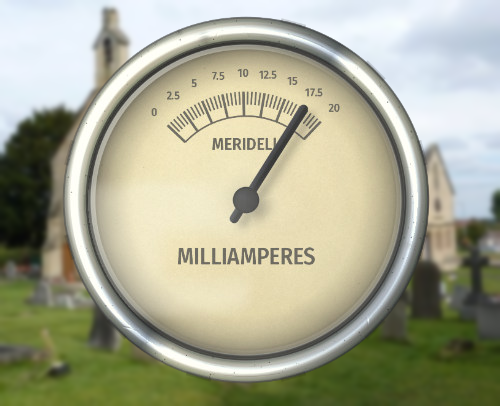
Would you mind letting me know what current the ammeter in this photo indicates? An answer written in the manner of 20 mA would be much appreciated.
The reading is 17.5 mA
